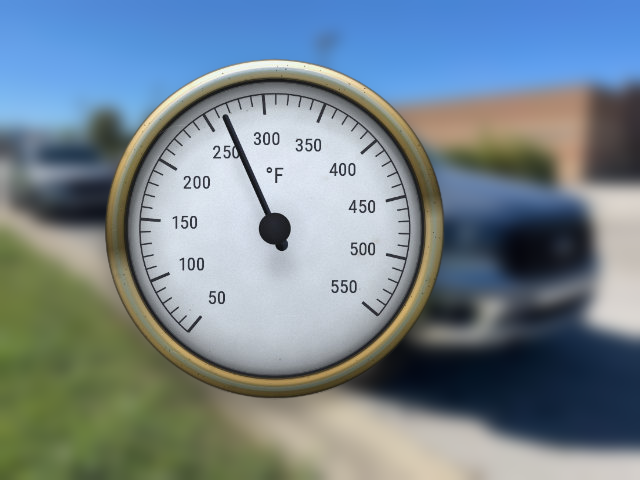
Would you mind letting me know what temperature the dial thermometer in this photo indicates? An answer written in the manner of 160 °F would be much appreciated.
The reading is 265 °F
